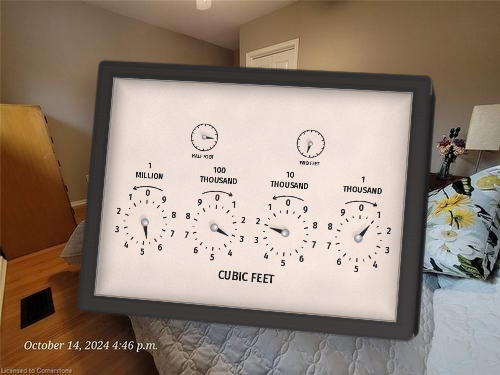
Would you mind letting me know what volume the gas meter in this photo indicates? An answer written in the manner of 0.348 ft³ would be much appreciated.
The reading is 532100 ft³
